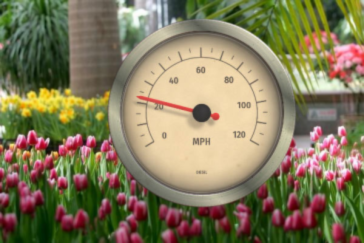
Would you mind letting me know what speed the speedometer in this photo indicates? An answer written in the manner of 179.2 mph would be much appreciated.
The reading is 22.5 mph
